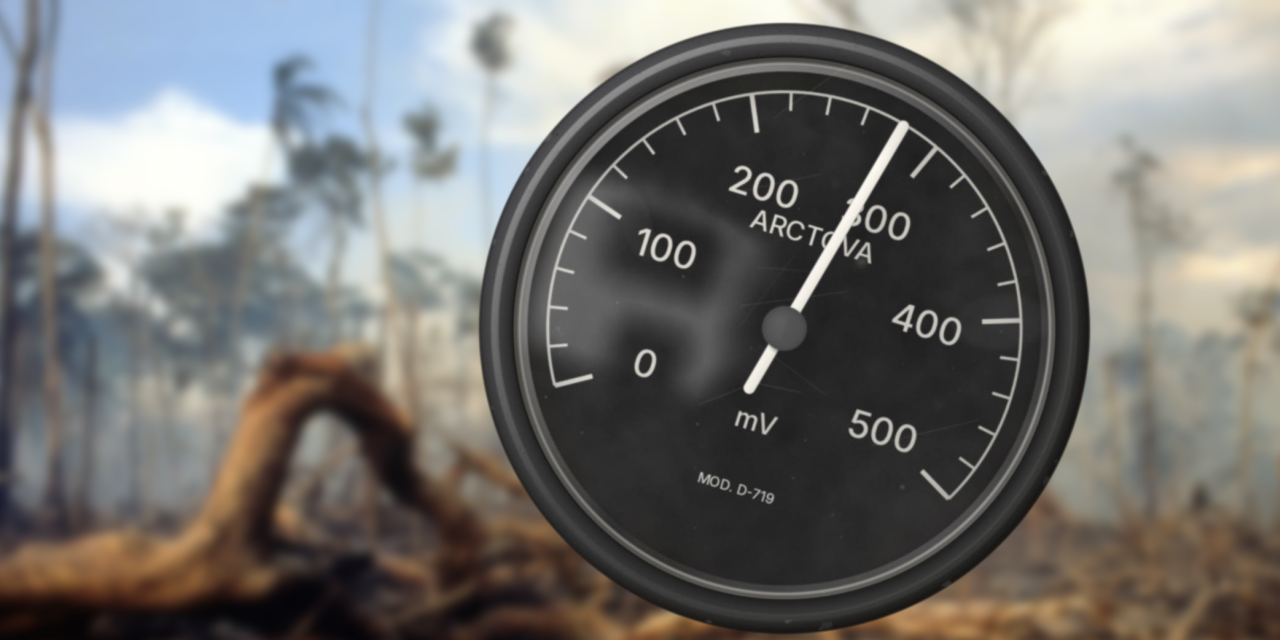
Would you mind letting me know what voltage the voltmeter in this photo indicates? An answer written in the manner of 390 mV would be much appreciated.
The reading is 280 mV
